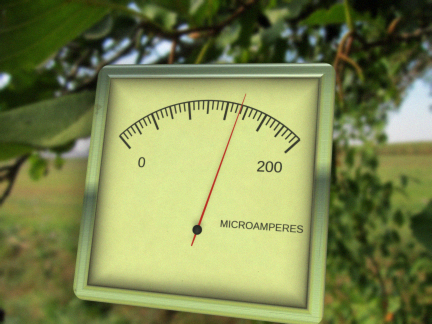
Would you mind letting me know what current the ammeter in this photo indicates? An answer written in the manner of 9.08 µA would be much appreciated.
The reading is 135 µA
